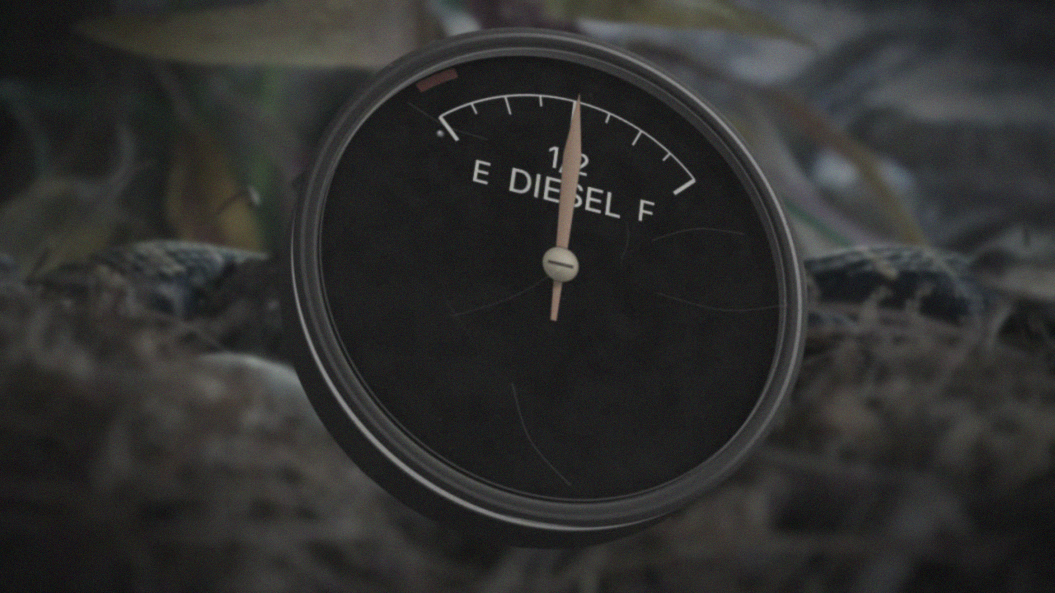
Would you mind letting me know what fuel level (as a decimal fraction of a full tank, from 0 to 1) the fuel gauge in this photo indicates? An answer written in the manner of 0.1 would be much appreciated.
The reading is 0.5
